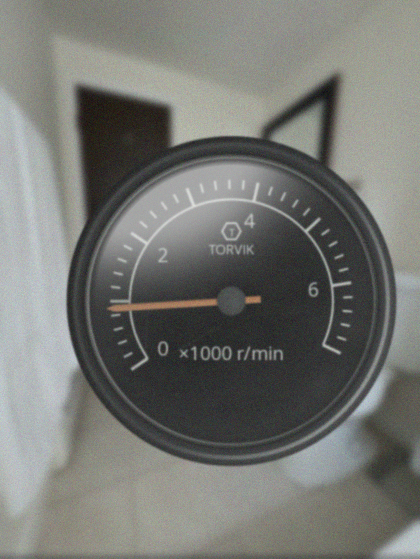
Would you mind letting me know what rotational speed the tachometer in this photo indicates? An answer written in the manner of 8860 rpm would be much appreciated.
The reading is 900 rpm
